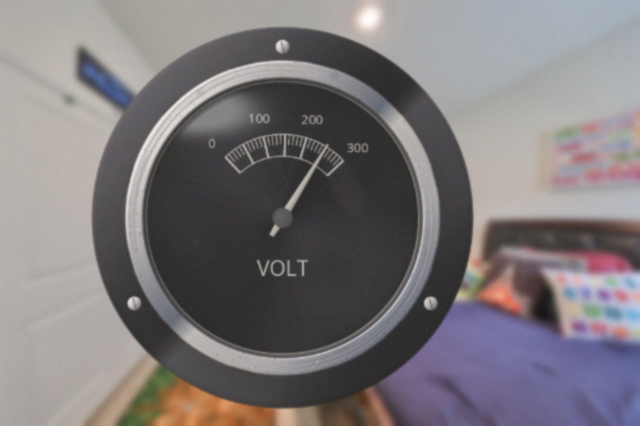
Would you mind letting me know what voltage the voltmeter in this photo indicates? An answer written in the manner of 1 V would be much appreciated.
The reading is 250 V
